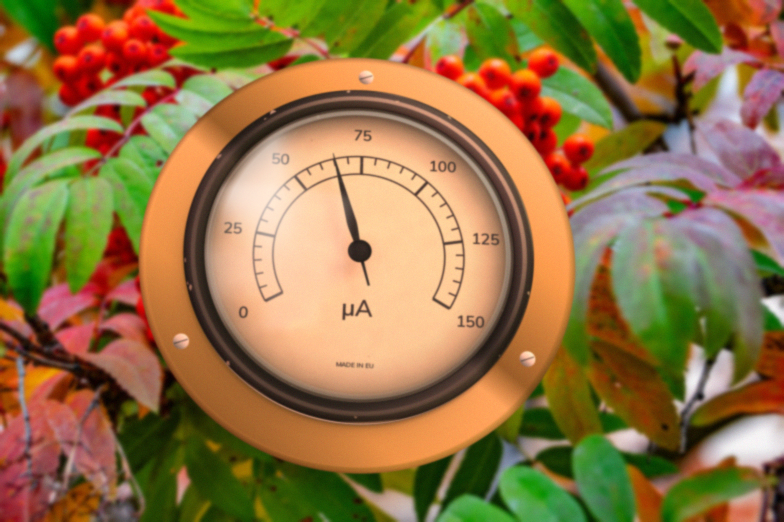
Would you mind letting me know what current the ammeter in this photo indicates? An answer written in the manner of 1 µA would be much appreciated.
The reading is 65 µA
